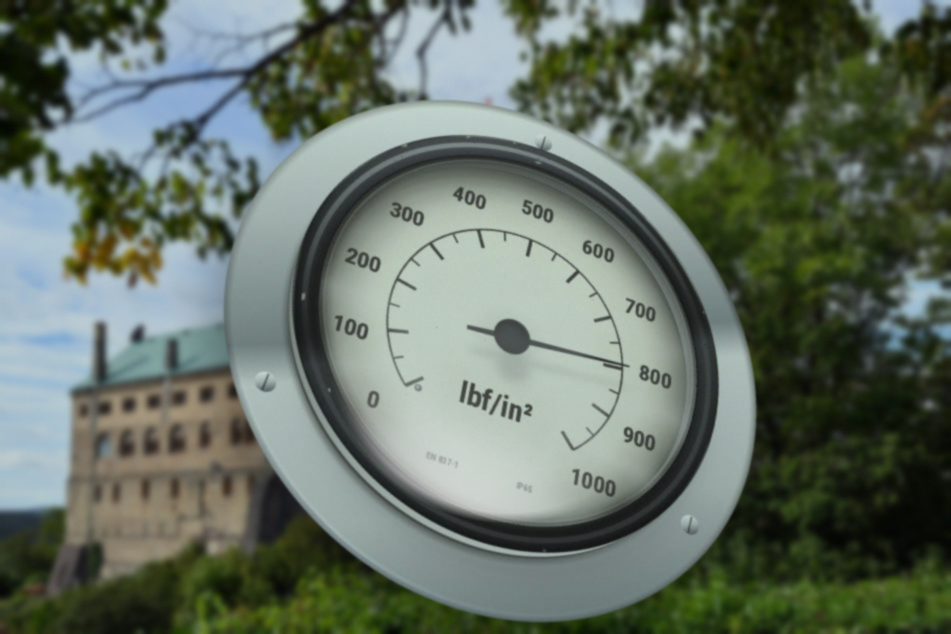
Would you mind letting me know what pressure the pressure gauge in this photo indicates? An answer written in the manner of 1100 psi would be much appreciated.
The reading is 800 psi
